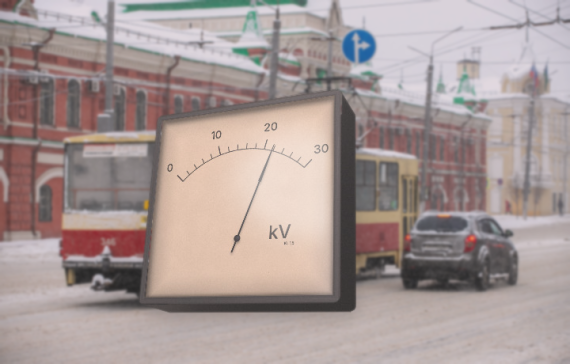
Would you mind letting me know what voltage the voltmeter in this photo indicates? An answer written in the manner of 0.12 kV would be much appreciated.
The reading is 22 kV
